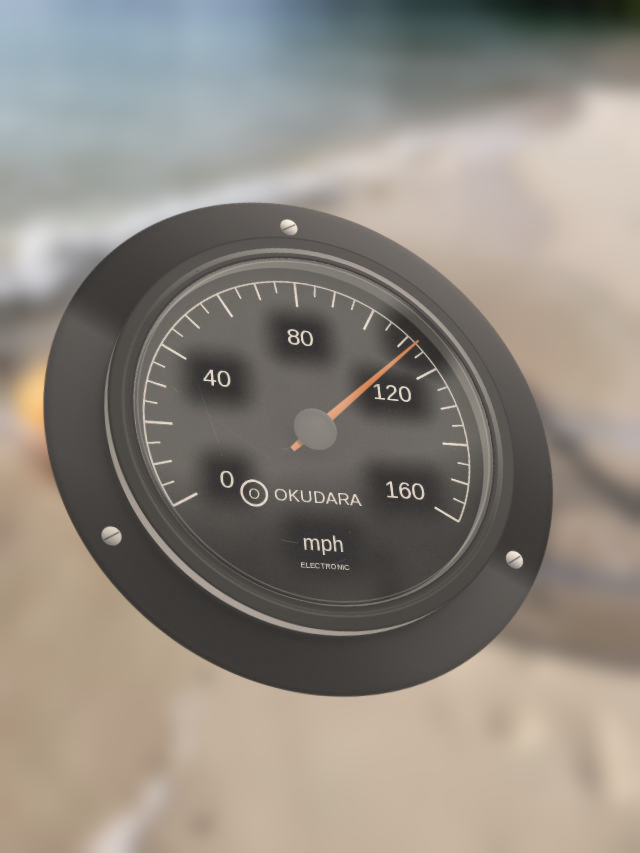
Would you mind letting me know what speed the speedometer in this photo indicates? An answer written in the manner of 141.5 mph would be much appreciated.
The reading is 112.5 mph
